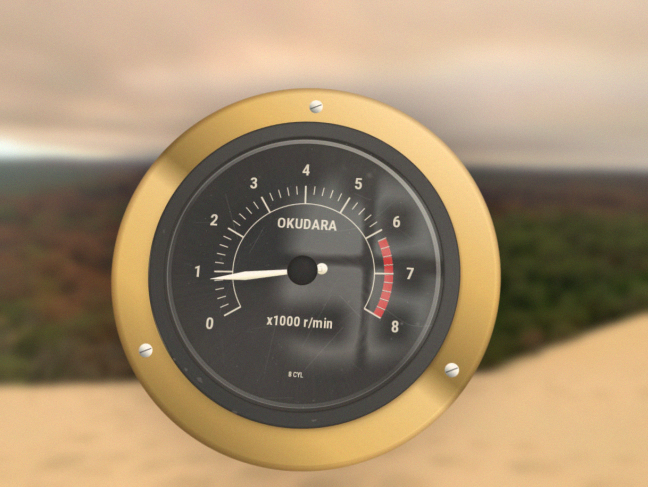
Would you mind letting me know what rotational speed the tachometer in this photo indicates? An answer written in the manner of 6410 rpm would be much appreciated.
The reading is 800 rpm
